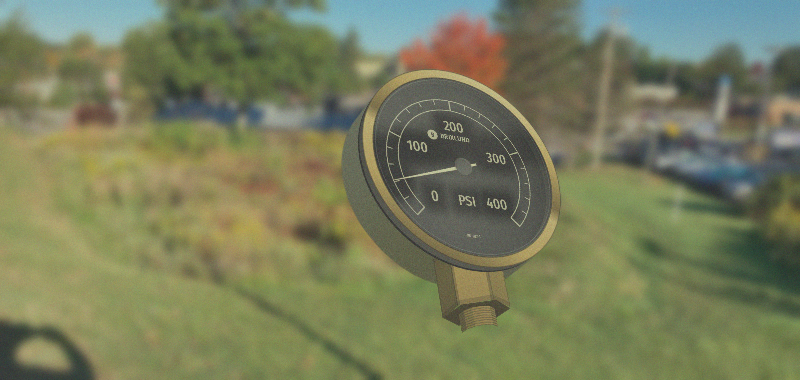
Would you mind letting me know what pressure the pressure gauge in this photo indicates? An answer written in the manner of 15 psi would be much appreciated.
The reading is 40 psi
